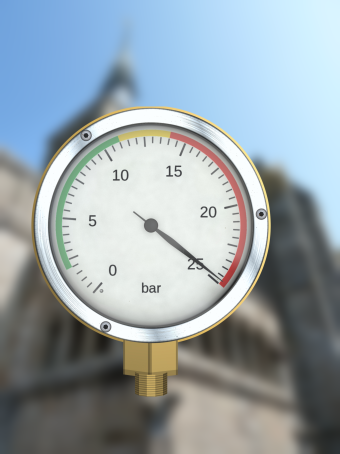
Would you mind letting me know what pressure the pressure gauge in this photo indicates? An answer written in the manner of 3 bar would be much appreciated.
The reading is 24.75 bar
